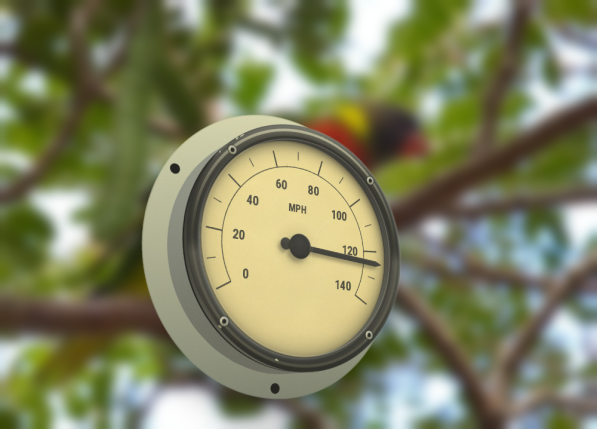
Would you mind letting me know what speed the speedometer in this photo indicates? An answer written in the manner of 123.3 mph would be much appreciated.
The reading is 125 mph
